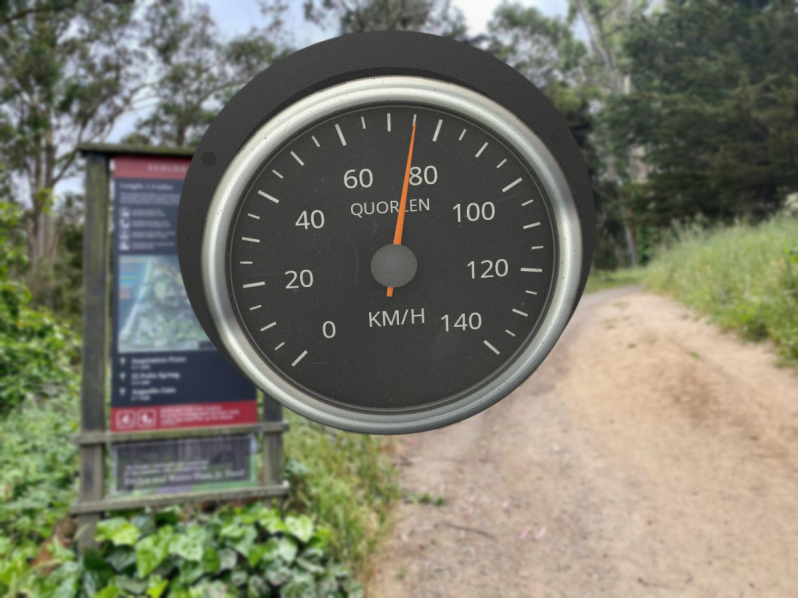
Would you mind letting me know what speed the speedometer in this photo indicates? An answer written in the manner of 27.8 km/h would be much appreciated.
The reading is 75 km/h
